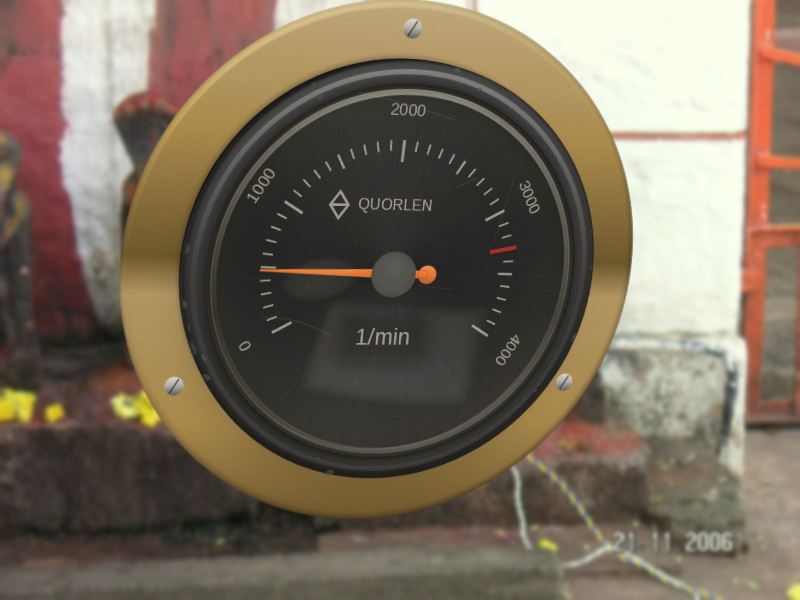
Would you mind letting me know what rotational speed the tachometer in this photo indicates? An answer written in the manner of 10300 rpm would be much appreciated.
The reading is 500 rpm
